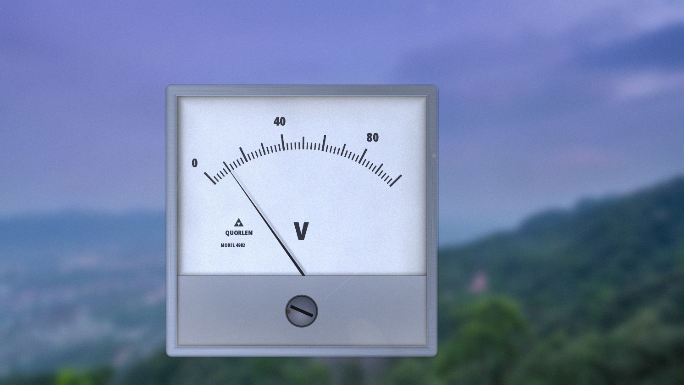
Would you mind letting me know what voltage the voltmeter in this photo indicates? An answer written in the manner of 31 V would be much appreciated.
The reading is 10 V
